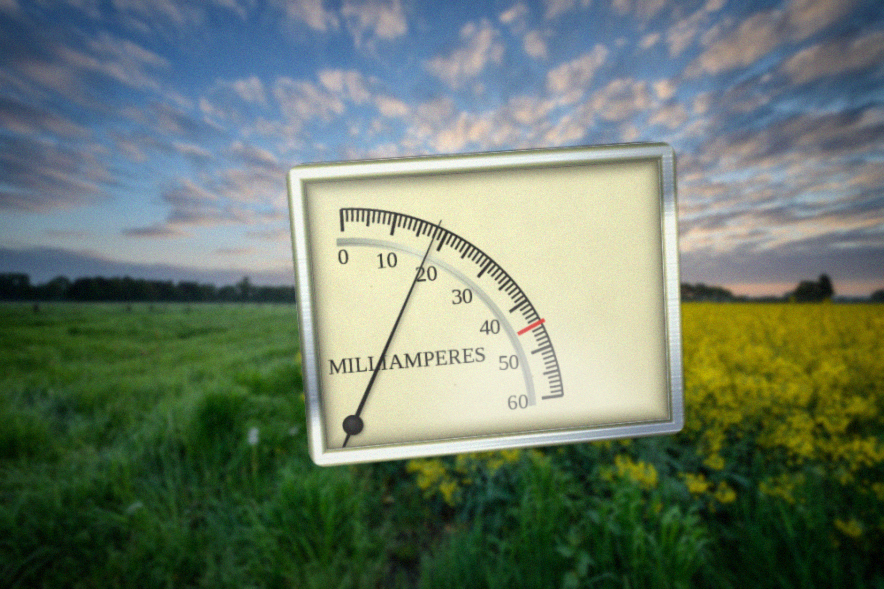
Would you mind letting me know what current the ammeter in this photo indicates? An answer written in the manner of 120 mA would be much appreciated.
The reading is 18 mA
